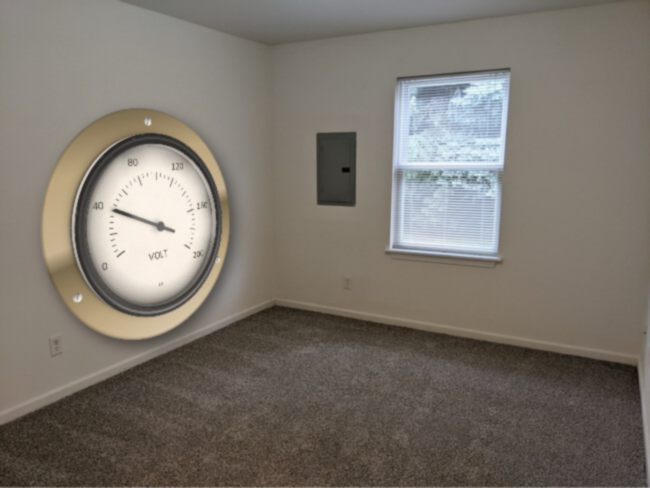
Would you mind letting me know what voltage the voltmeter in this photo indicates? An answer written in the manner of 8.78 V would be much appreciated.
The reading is 40 V
